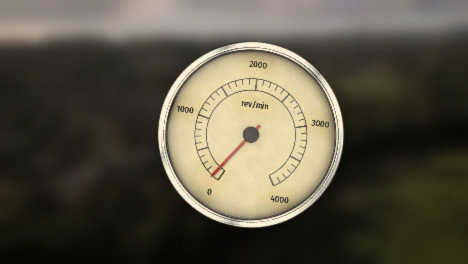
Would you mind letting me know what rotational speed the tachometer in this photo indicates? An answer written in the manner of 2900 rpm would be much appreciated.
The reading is 100 rpm
